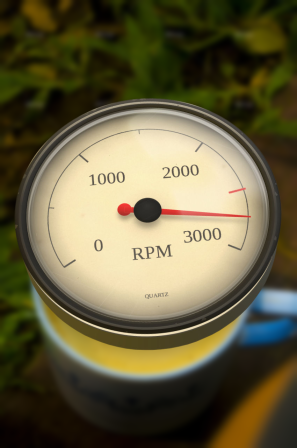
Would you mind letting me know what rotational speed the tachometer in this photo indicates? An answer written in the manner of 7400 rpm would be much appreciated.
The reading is 2750 rpm
